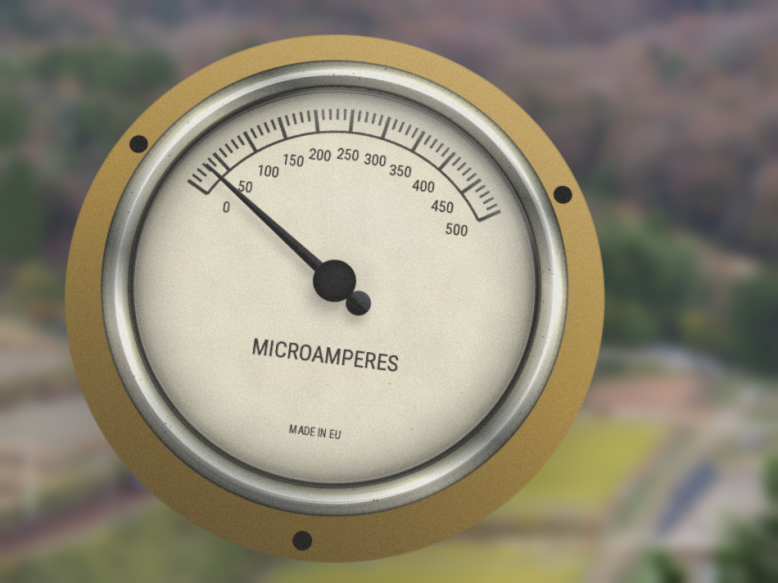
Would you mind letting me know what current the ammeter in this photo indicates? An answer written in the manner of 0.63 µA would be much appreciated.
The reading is 30 µA
